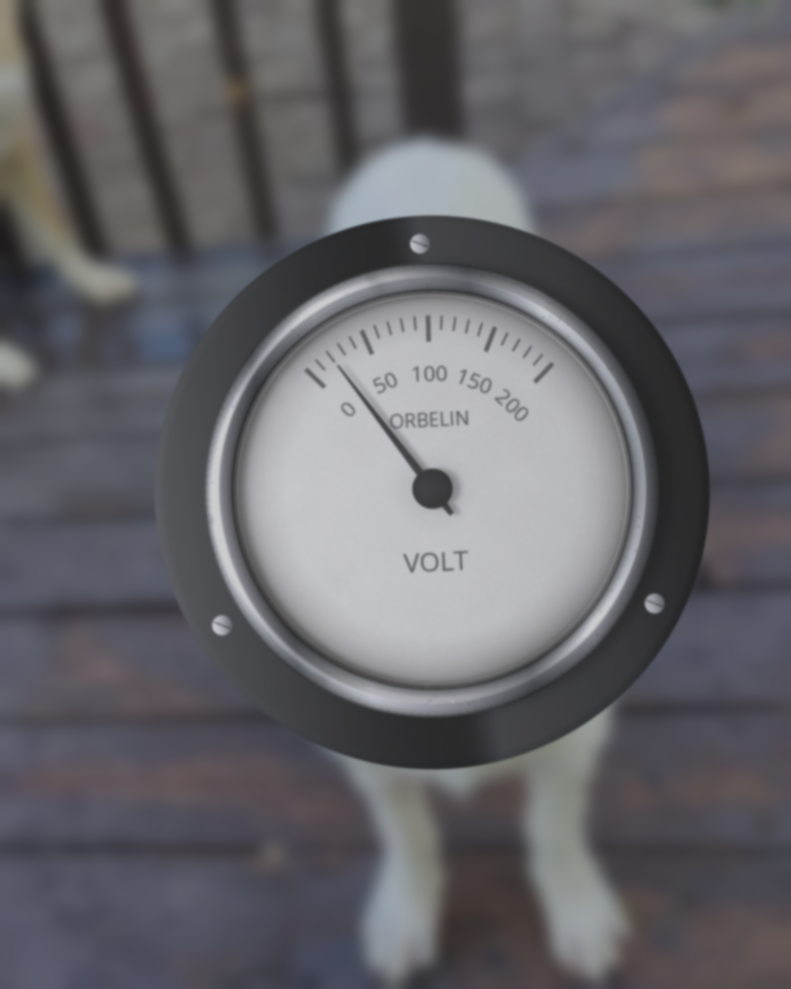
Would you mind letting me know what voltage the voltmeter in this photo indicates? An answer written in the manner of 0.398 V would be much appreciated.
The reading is 20 V
